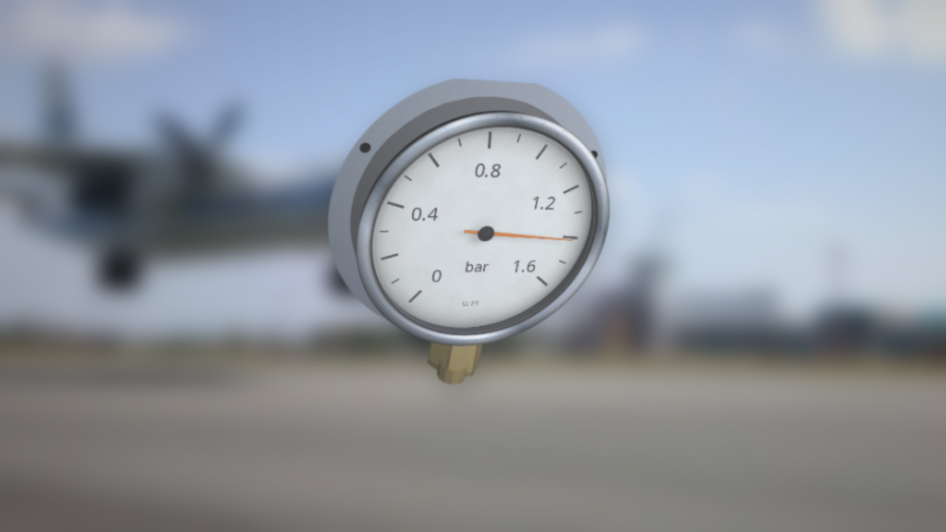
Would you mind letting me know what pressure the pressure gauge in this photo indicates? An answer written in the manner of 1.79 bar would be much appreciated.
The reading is 1.4 bar
